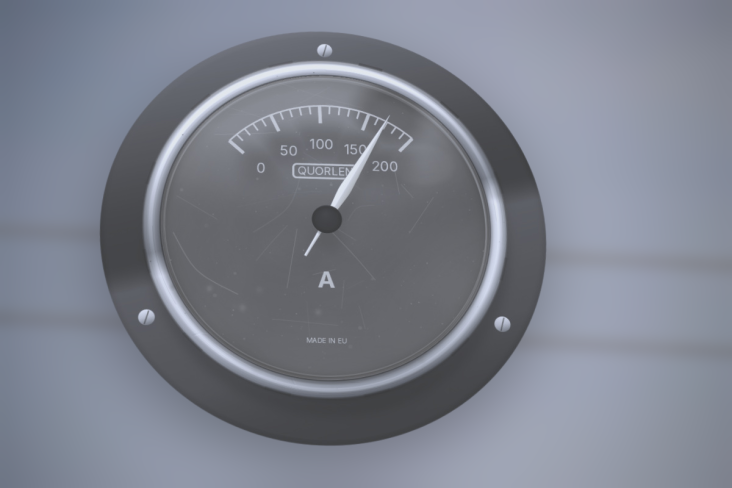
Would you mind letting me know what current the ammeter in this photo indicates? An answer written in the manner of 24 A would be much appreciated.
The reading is 170 A
